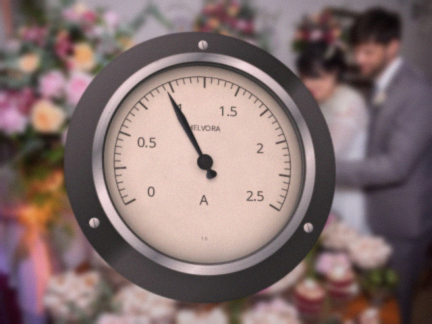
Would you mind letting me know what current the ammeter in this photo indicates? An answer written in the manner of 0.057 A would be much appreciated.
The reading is 0.95 A
